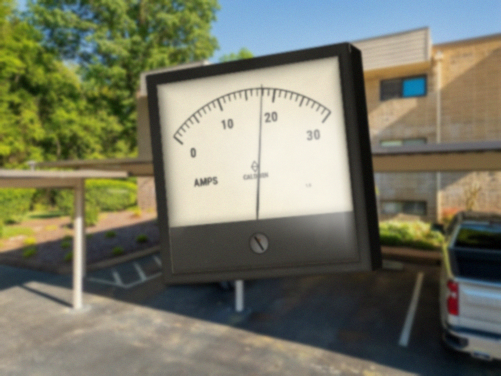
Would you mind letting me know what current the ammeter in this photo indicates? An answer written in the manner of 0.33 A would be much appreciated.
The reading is 18 A
